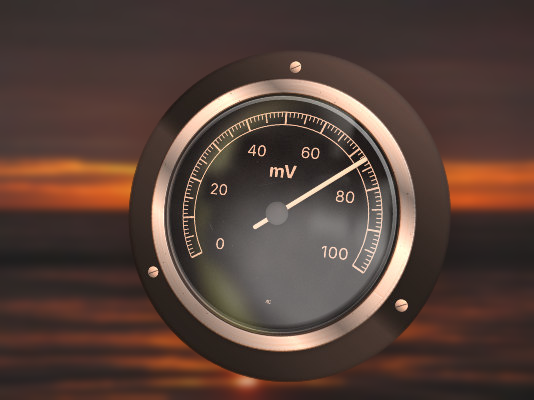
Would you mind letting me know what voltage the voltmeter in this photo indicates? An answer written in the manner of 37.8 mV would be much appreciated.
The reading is 73 mV
